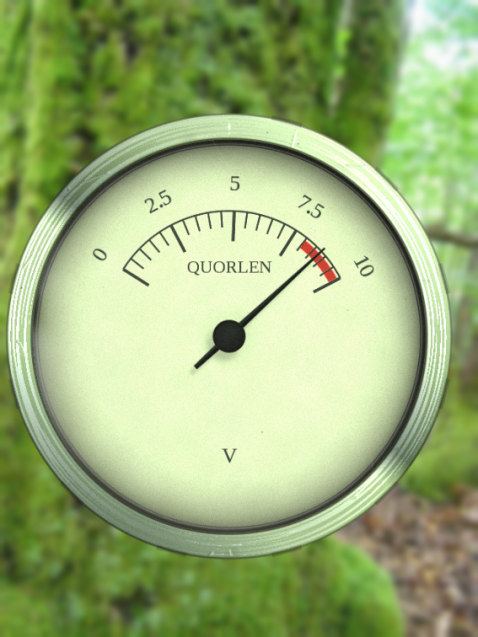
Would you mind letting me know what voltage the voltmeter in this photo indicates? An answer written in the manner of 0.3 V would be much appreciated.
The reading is 8.75 V
